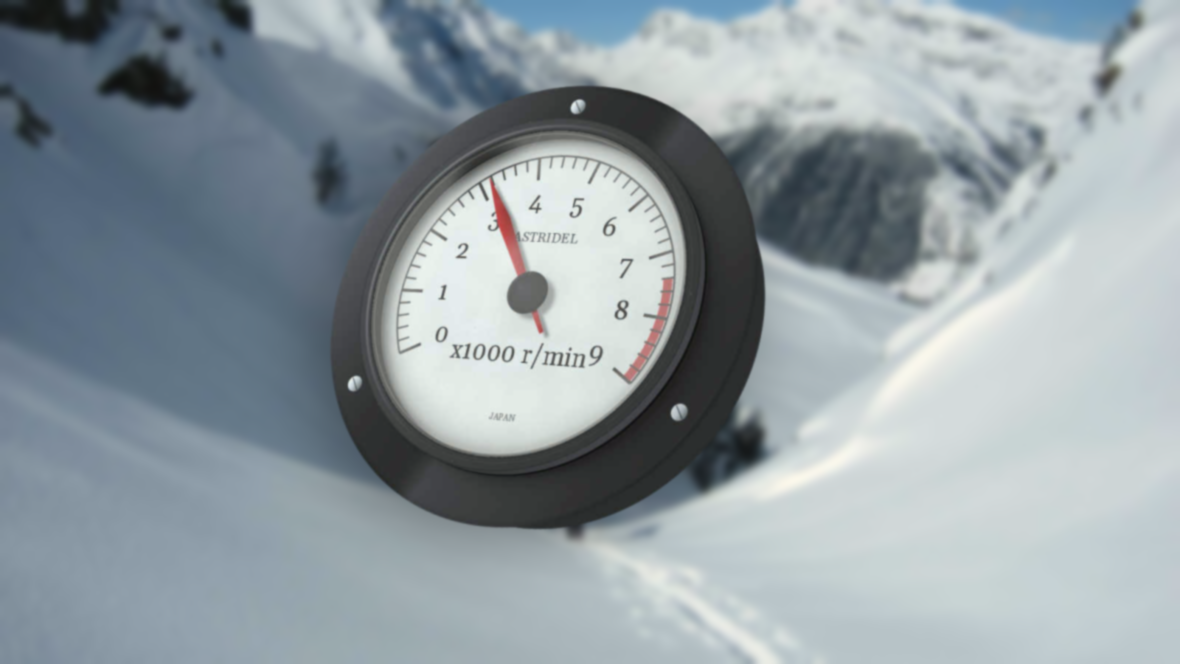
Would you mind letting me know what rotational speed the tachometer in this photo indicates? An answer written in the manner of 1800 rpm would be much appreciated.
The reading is 3200 rpm
